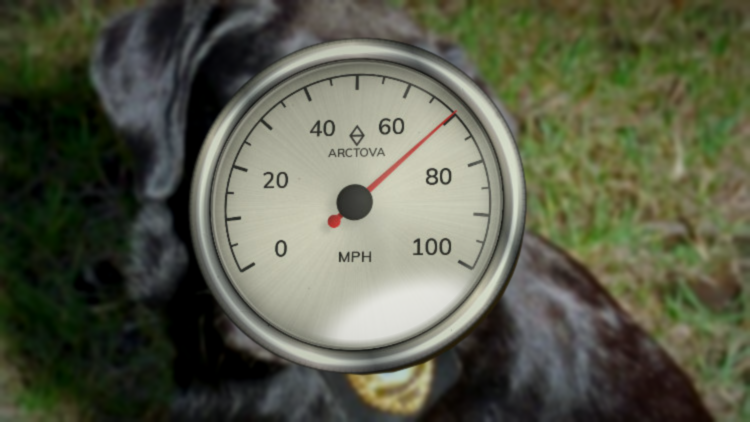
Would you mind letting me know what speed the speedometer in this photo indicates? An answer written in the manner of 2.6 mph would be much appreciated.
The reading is 70 mph
